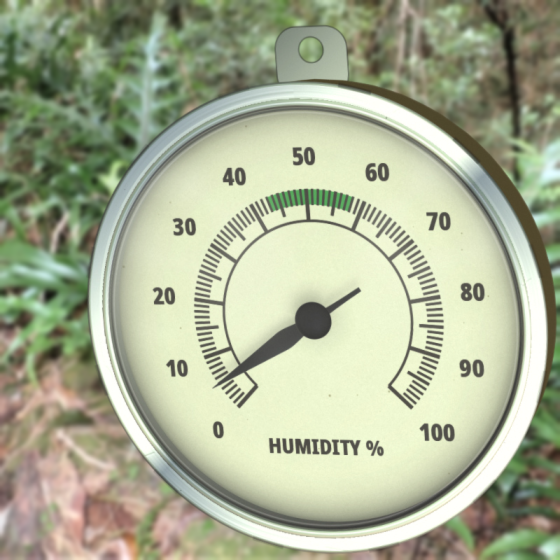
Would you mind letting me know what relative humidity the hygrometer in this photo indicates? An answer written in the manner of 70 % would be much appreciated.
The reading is 5 %
